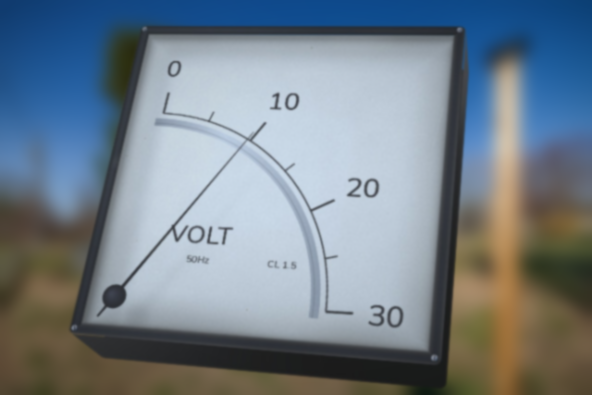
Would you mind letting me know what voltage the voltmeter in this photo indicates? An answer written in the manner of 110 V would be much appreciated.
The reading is 10 V
